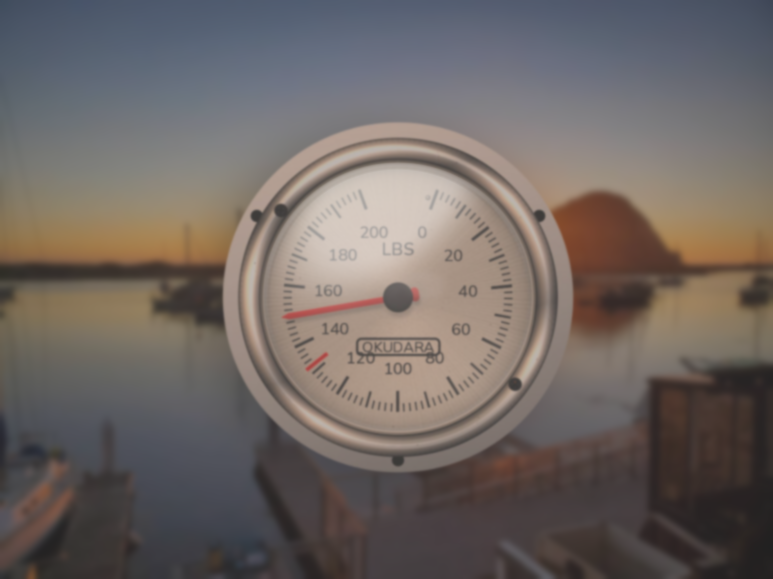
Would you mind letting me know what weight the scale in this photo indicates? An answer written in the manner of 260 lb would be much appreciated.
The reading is 150 lb
